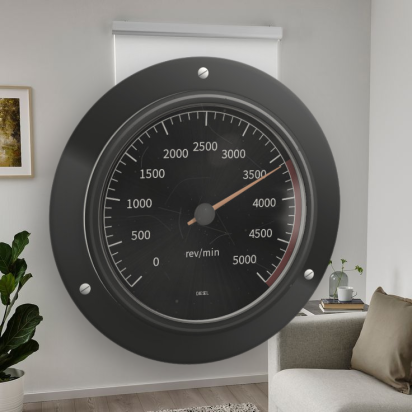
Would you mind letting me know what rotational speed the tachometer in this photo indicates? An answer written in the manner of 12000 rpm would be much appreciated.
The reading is 3600 rpm
